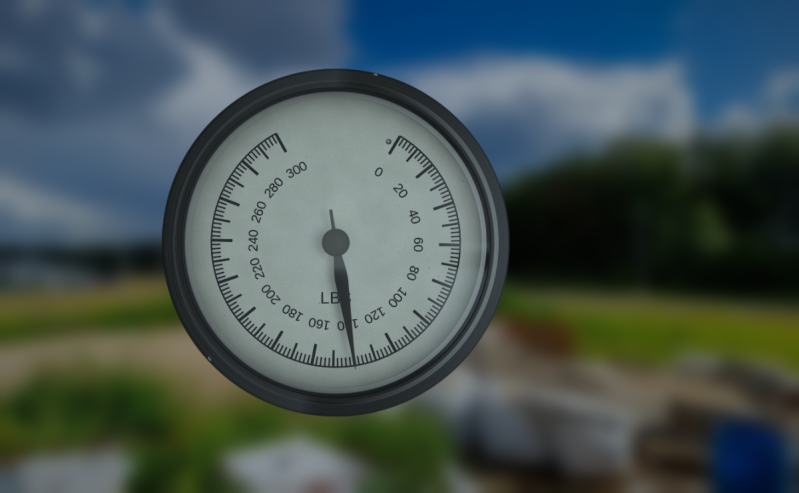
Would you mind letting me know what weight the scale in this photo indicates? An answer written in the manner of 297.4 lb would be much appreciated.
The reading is 140 lb
